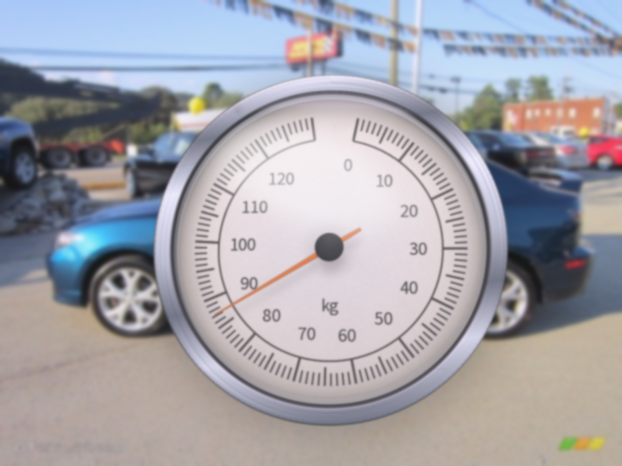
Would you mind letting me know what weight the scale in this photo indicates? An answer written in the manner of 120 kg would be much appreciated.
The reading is 87 kg
